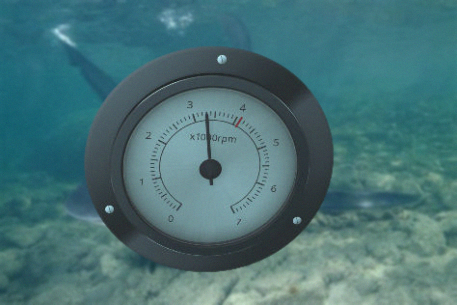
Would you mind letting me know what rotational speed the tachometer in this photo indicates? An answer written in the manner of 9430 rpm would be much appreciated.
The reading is 3300 rpm
